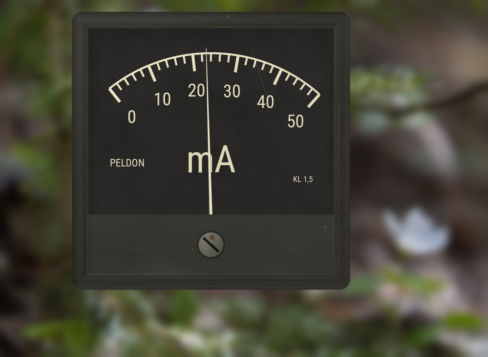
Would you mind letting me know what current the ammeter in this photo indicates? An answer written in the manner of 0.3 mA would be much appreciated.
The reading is 23 mA
